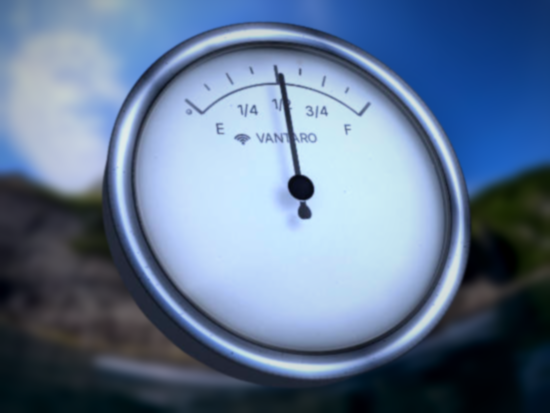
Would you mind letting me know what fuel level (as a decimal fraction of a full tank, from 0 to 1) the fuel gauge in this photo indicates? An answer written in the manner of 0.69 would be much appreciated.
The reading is 0.5
